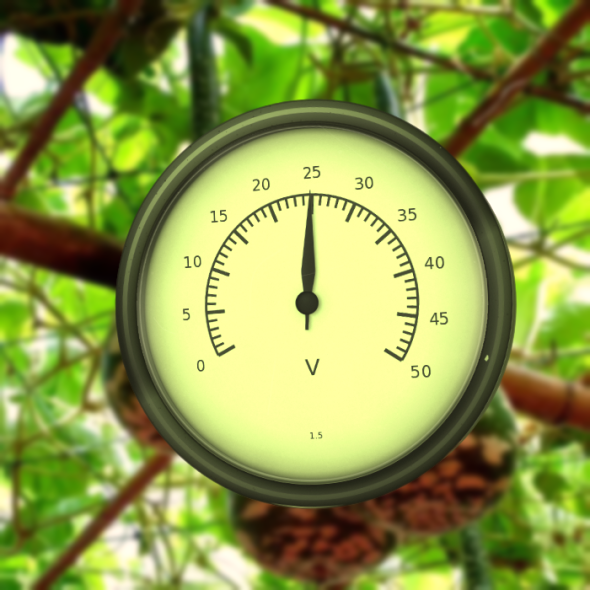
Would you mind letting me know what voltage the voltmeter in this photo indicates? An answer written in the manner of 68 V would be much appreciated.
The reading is 25 V
